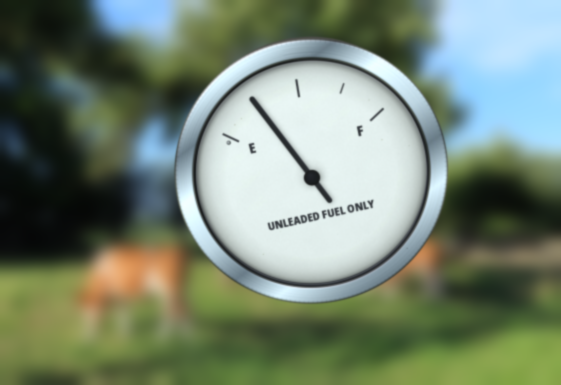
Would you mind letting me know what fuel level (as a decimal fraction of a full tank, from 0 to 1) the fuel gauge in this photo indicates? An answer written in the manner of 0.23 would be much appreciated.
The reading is 0.25
